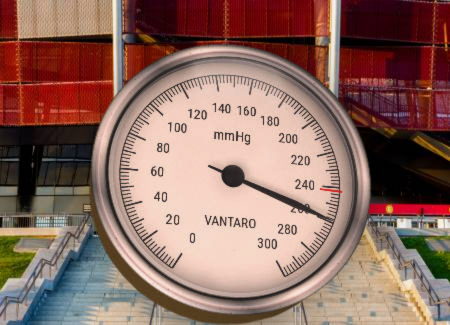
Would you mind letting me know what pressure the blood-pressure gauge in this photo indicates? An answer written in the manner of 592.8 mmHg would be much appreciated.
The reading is 260 mmHg
